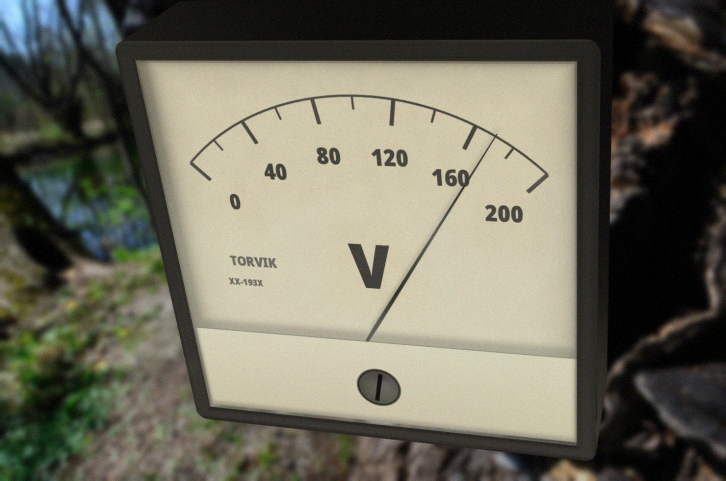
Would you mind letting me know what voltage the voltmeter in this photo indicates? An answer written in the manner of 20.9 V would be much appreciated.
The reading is 170 V
